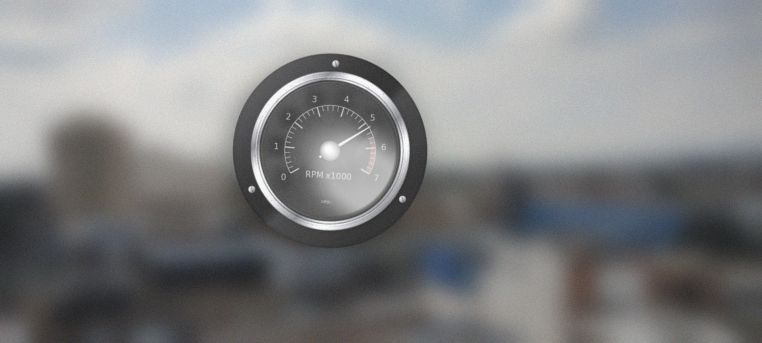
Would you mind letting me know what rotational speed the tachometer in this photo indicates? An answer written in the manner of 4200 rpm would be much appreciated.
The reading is 5200 rpm
